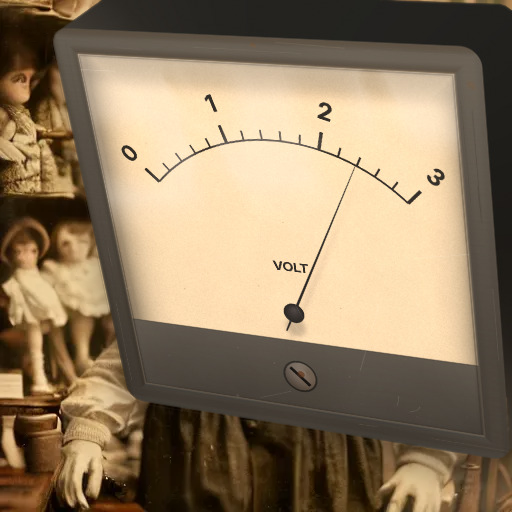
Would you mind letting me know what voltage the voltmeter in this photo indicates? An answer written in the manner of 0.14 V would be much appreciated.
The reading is 2.4 V
